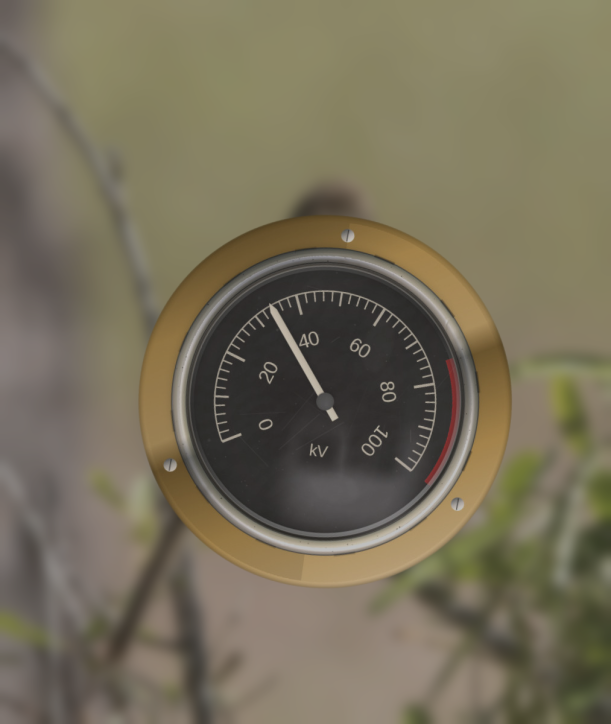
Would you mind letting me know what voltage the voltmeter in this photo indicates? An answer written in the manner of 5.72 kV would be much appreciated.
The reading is 34 kV
